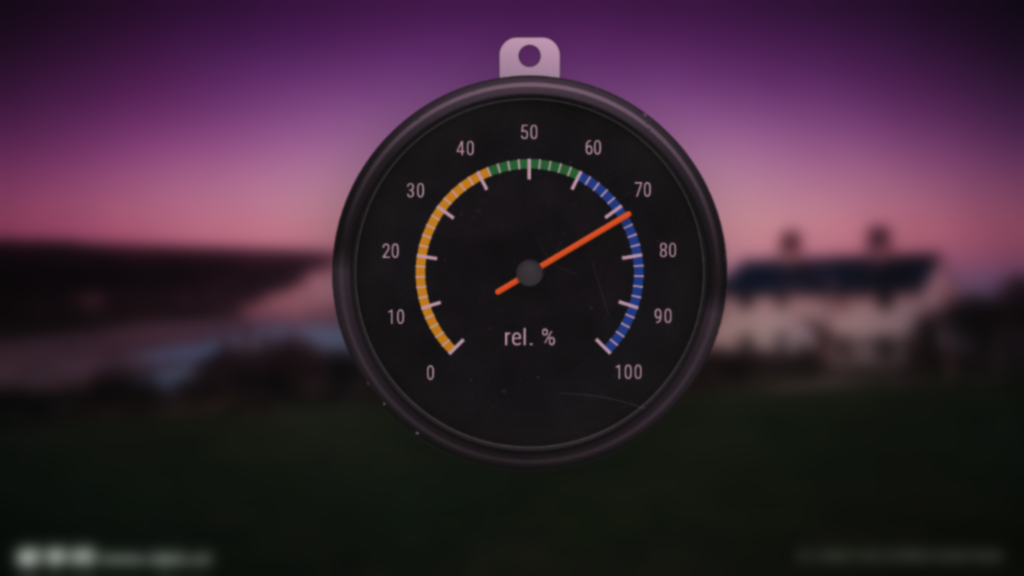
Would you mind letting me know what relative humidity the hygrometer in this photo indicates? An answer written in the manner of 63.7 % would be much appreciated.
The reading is 72 %
